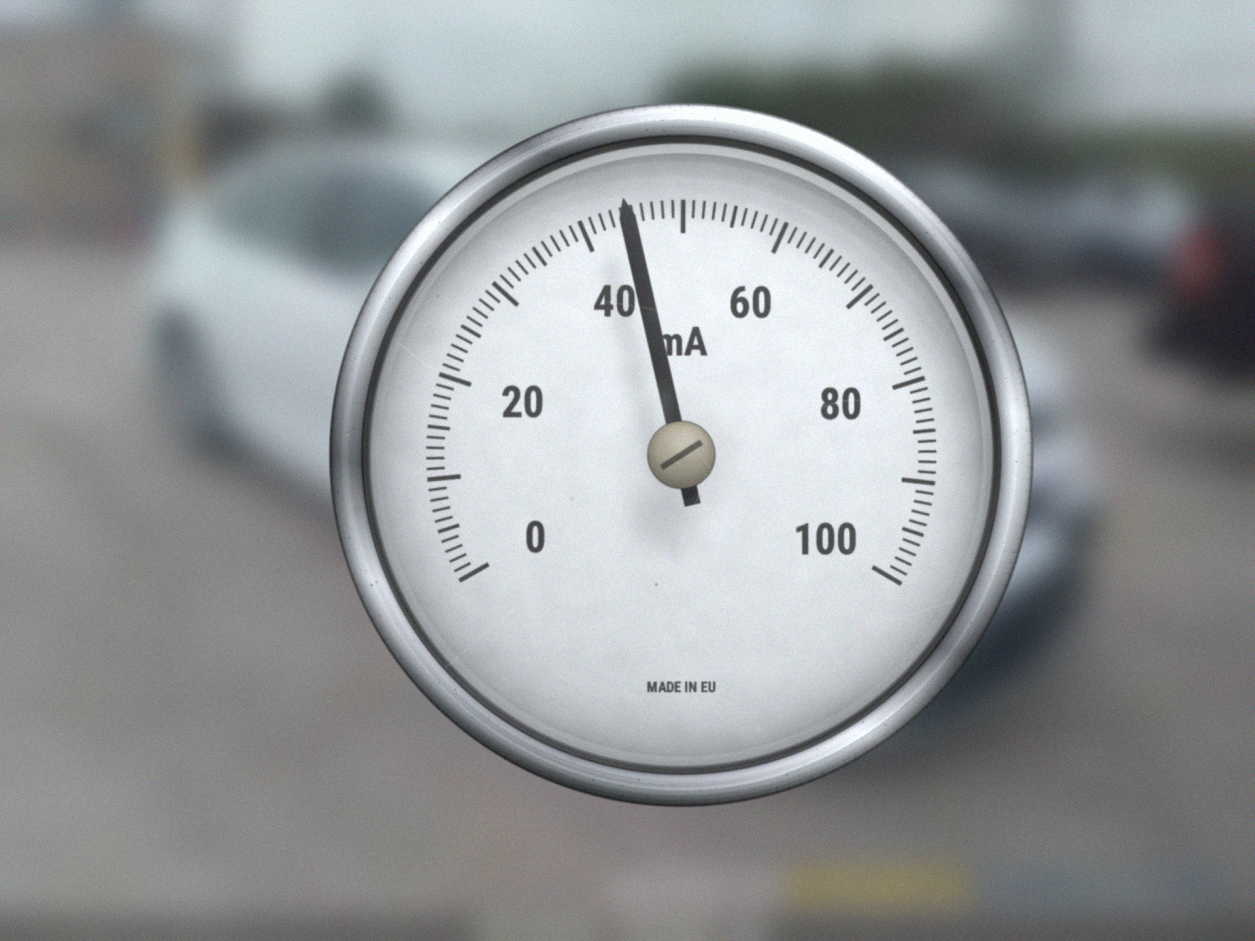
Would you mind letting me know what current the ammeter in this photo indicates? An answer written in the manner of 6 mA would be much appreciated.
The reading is 44.5 mA
